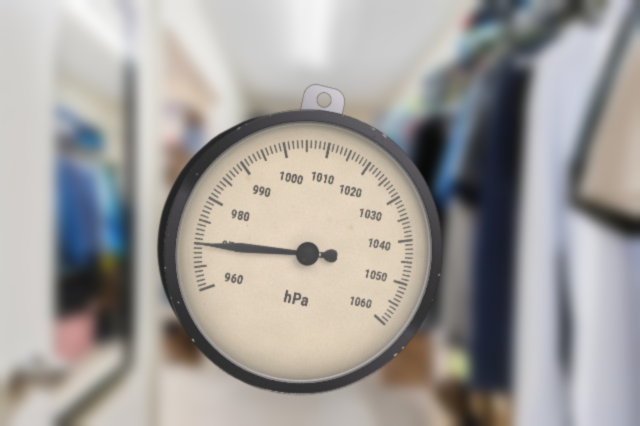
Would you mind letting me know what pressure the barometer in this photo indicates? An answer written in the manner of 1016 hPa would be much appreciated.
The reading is 970 hPa
